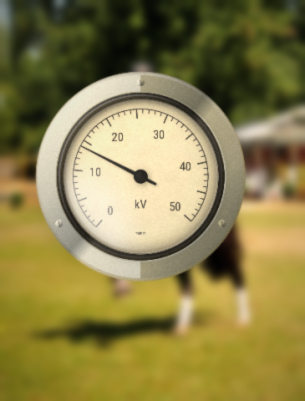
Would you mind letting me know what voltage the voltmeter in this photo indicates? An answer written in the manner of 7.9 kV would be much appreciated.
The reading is 14 kV
